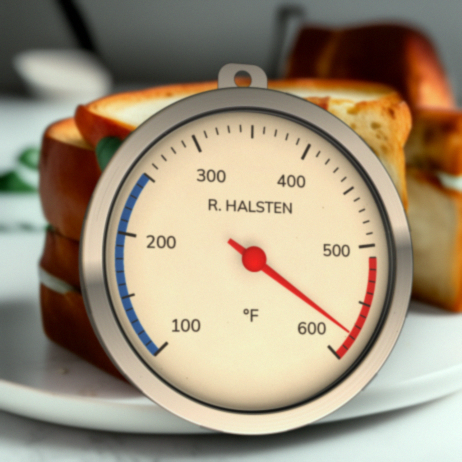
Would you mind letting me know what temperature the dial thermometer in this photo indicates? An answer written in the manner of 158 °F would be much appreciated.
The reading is 580 °F
